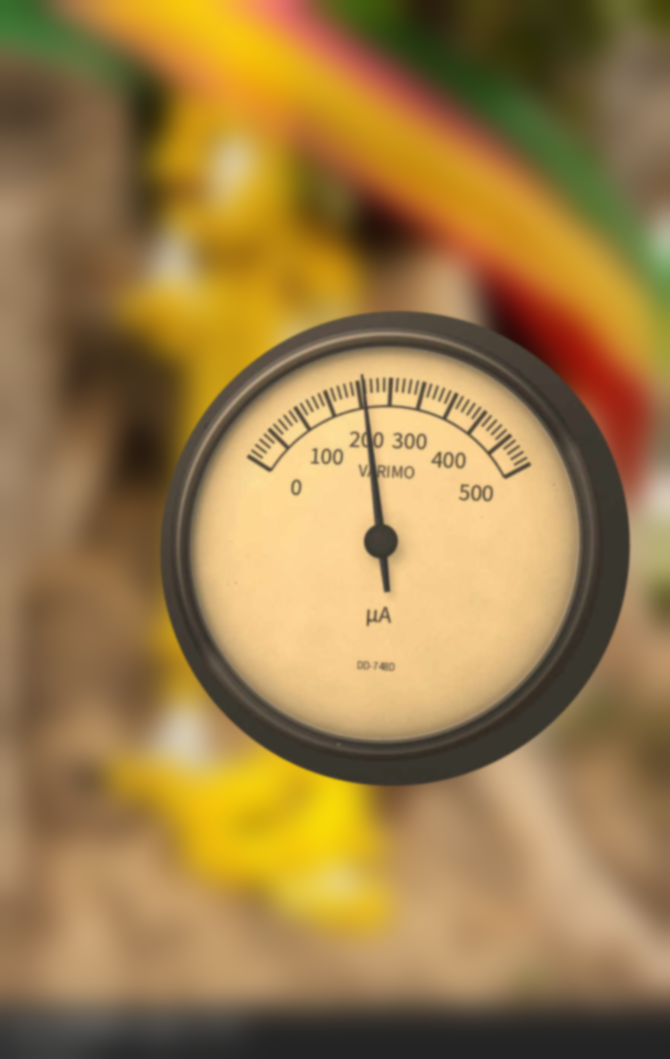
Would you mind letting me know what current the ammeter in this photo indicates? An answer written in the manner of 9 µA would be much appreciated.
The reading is 210 µA
